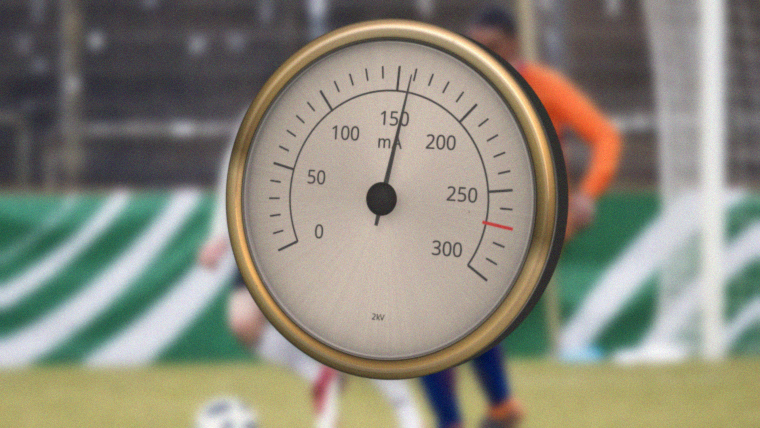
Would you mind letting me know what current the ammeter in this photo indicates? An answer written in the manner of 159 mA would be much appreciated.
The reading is 160 mA
